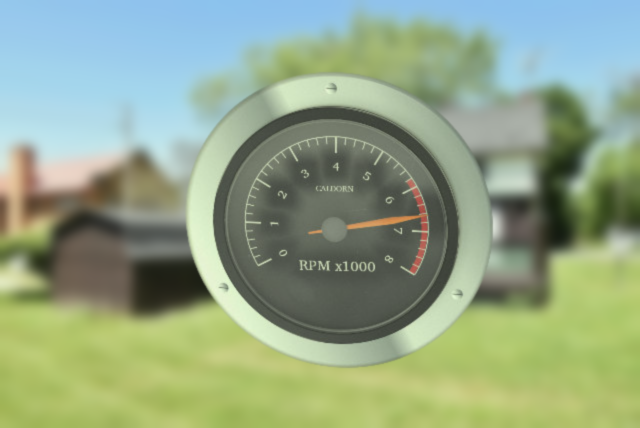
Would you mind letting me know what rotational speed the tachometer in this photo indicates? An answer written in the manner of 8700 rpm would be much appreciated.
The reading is 6600 rpm
